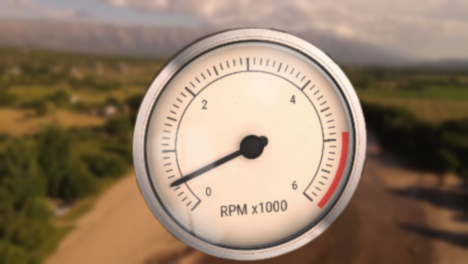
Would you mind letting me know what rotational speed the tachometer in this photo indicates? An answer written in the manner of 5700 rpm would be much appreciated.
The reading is 500 rpm
